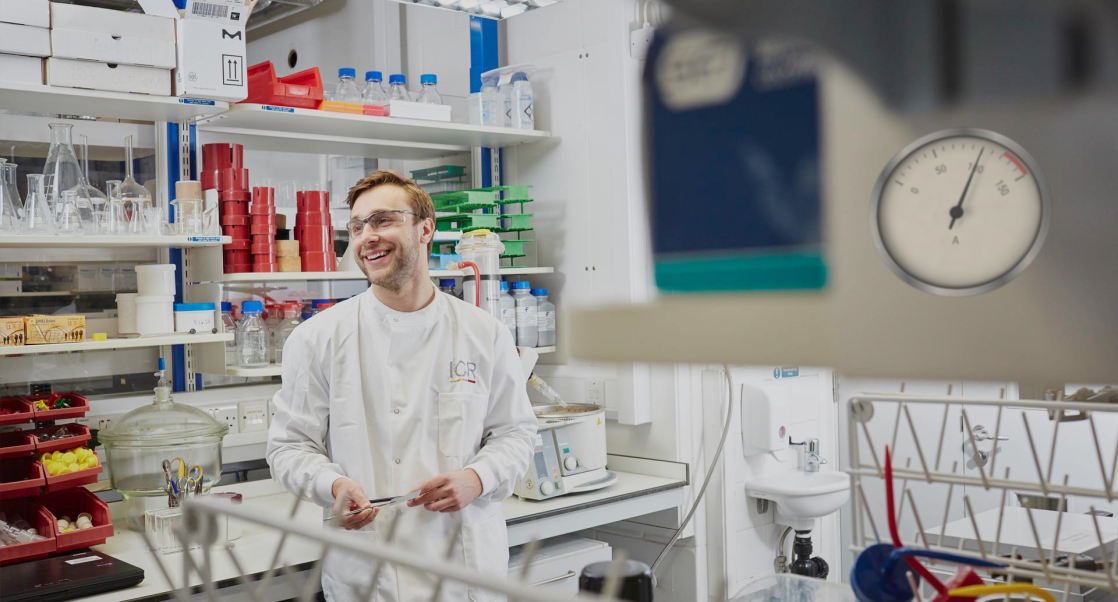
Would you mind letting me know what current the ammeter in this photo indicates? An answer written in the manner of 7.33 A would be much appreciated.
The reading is 100 A
